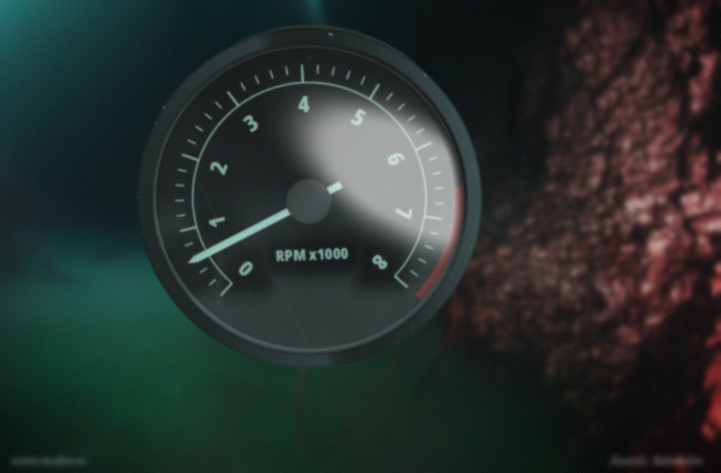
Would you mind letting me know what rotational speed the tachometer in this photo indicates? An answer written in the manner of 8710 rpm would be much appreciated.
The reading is 600 rpm
